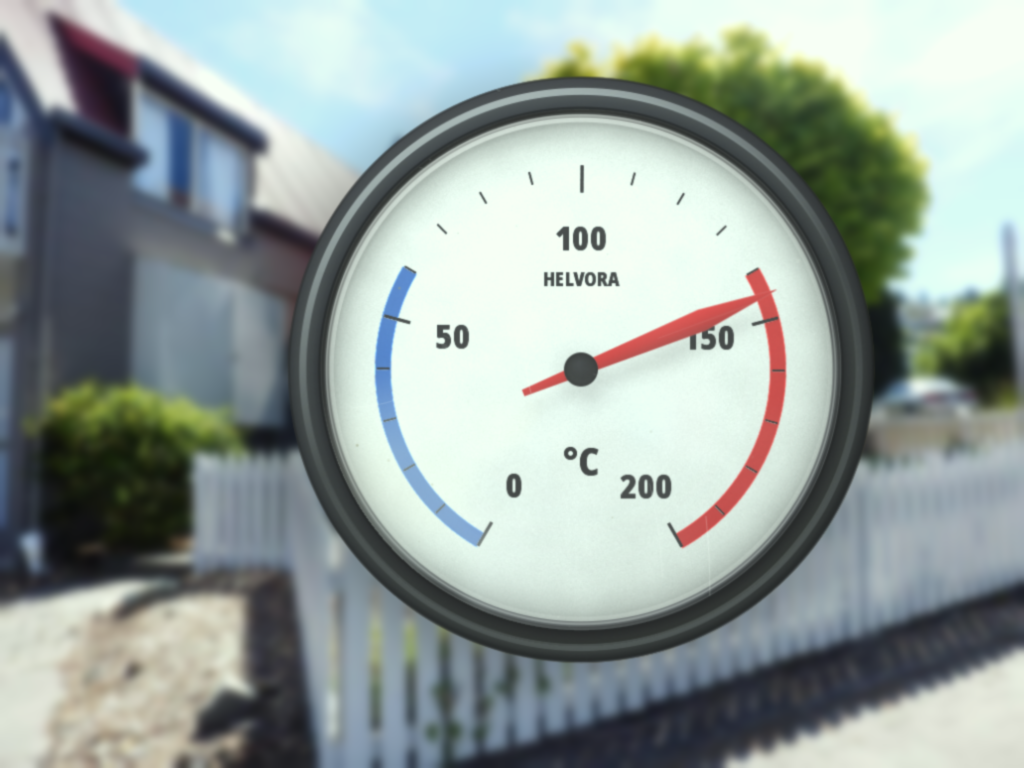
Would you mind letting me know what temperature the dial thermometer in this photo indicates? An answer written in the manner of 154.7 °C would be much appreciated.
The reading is 145 °C
